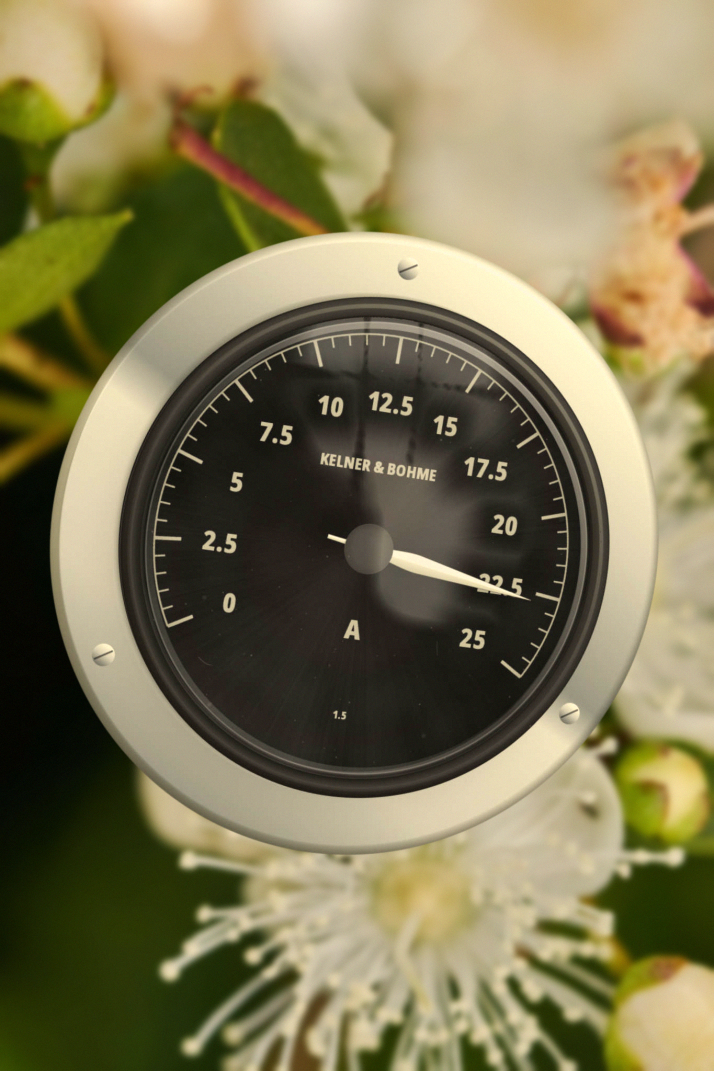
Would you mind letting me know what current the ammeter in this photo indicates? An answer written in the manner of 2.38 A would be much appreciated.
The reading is 22.75 A
